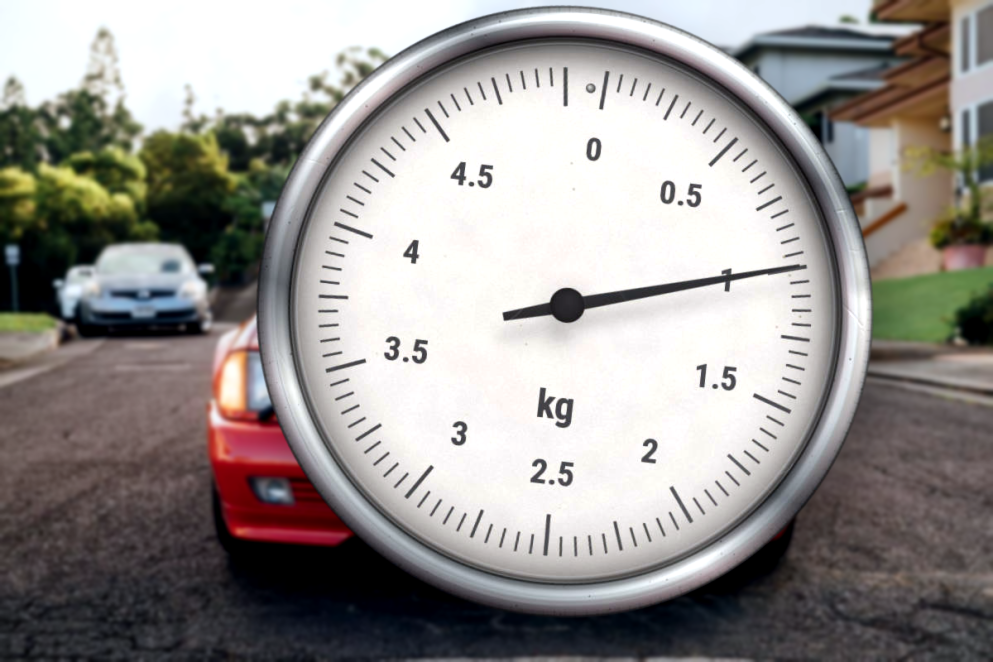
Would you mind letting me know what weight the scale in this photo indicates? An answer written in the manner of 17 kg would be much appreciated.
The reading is 1 kg
